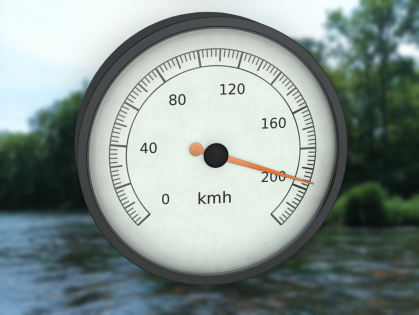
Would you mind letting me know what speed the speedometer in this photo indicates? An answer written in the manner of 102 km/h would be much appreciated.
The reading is 196 km/h
